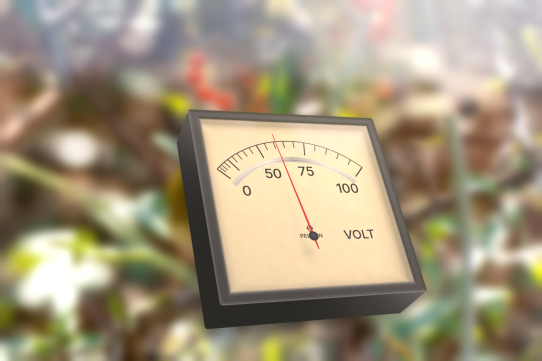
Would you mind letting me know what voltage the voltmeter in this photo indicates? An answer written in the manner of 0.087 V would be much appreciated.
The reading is 60 V
